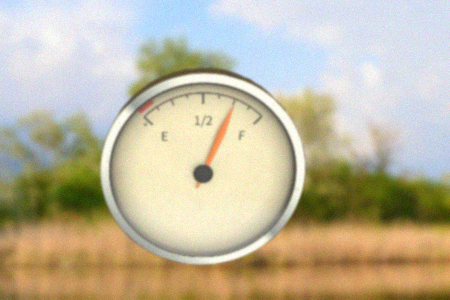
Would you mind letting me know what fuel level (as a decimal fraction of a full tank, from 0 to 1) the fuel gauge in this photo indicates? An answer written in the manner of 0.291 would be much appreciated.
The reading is 0.75
